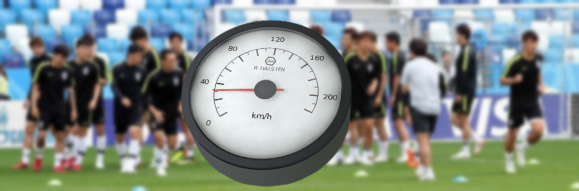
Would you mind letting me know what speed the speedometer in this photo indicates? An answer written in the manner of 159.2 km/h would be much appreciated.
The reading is 30 km/h
